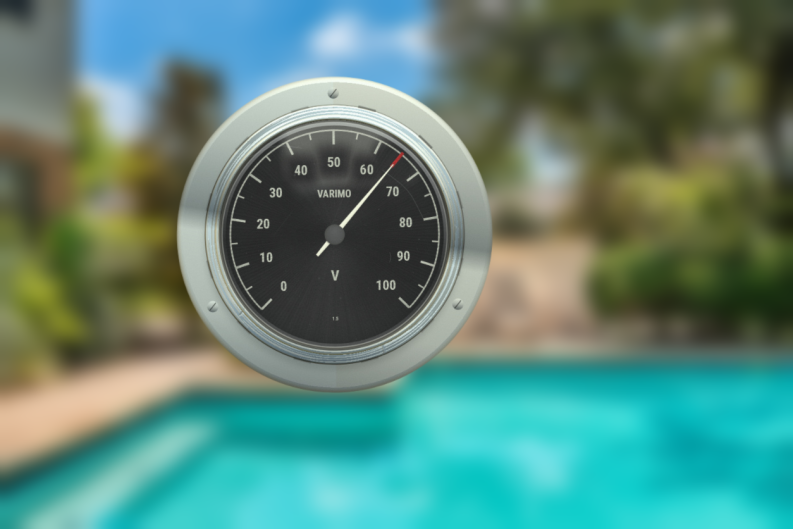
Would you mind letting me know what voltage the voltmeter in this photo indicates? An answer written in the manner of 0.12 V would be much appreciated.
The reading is 65 V
